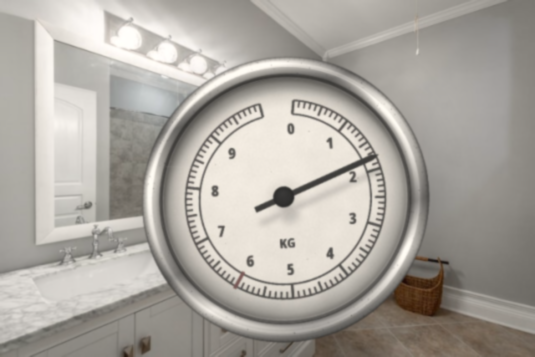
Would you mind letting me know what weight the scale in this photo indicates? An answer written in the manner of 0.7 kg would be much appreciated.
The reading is 1.8 kg
